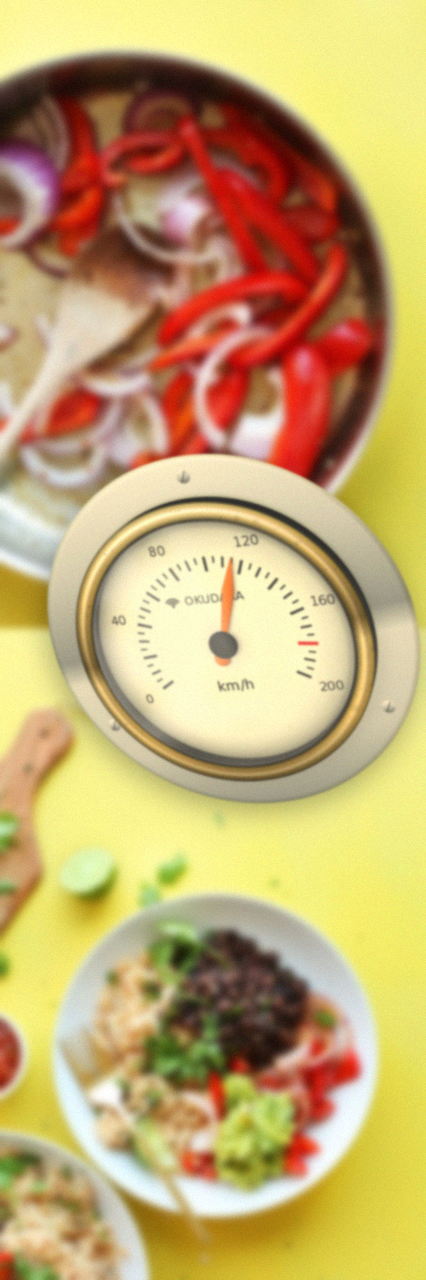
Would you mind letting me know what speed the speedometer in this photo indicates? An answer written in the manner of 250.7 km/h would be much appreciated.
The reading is 115 km/h
